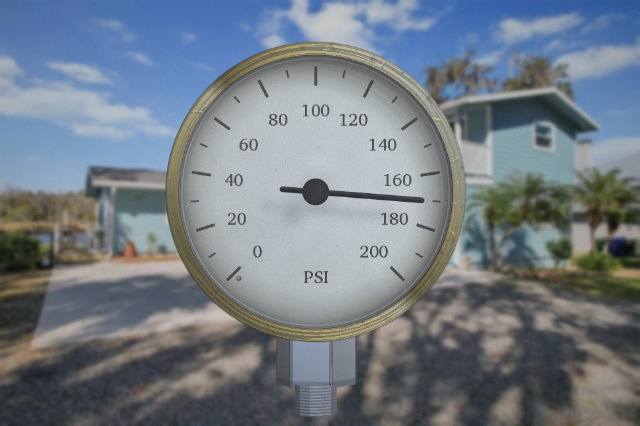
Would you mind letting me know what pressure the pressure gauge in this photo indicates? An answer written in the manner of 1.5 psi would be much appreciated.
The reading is 170 psi
